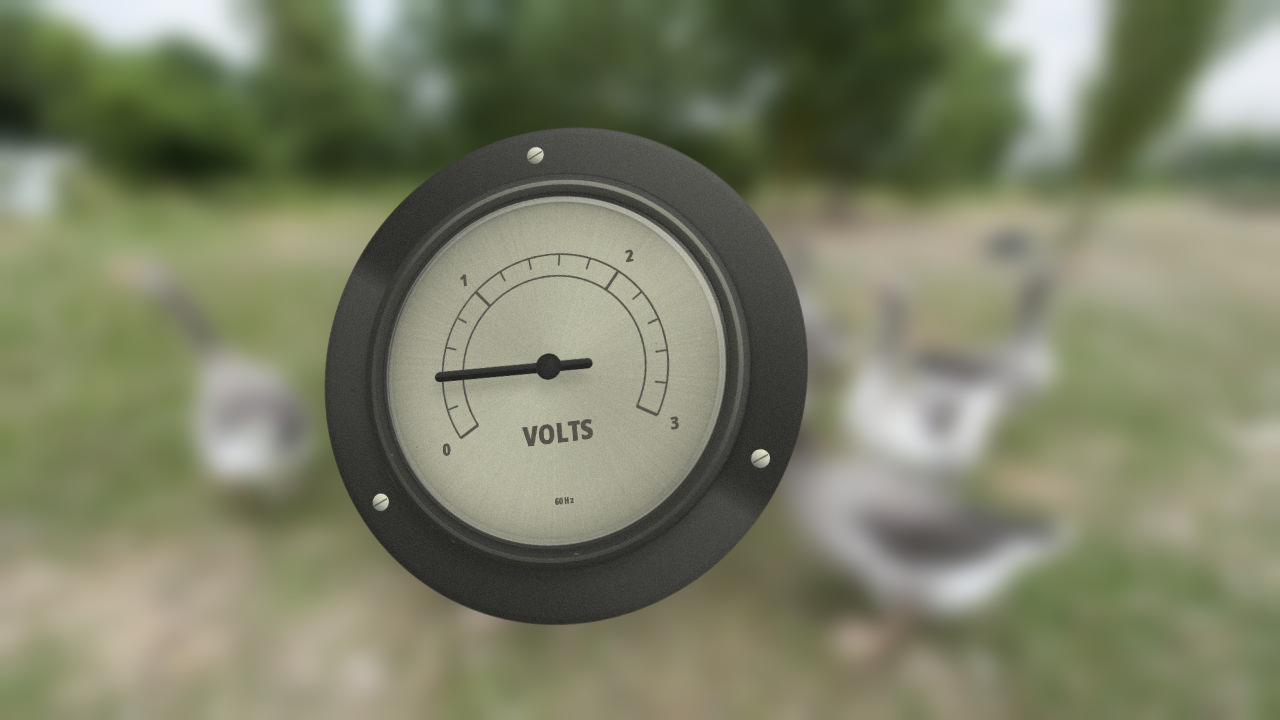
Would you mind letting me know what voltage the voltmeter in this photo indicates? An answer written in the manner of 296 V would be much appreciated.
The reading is 0.4 V
